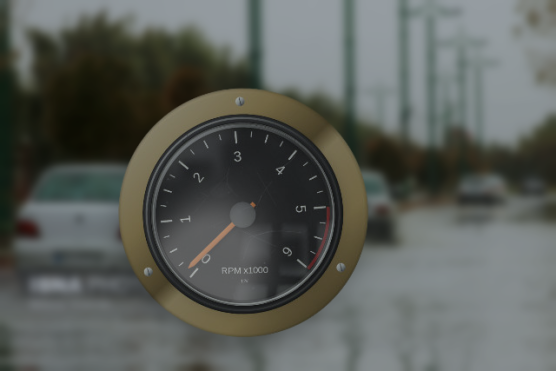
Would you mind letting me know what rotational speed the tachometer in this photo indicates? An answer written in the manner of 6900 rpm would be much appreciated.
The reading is 125 rpm
